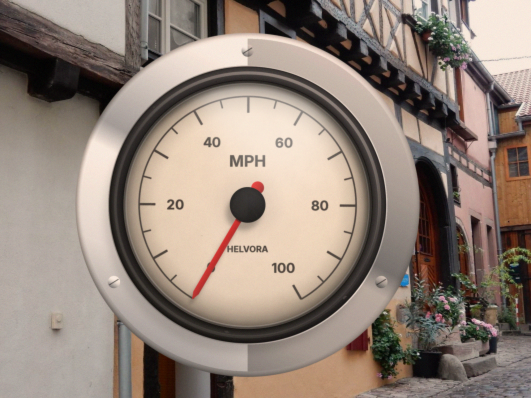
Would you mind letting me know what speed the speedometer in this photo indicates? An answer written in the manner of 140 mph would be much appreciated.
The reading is 0 mph
